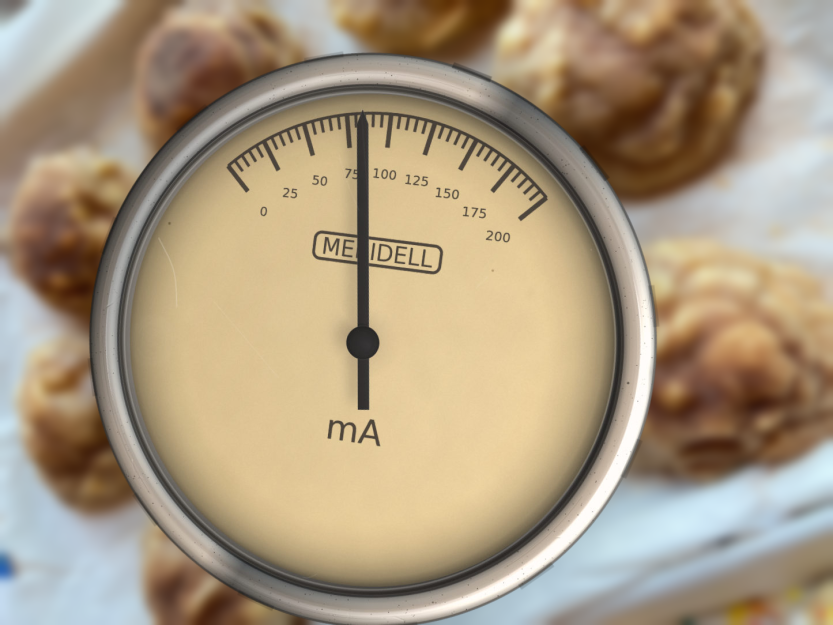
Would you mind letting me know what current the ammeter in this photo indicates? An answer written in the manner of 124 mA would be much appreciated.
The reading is 85 mA
